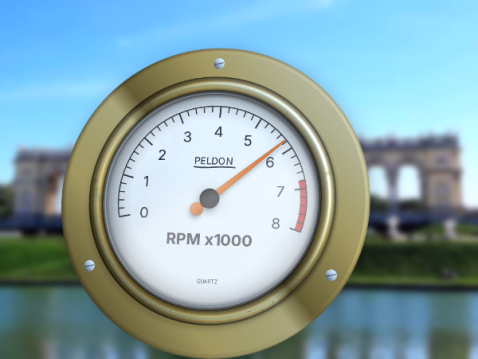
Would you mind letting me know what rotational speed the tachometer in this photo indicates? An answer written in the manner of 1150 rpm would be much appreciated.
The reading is 5800 rpm
